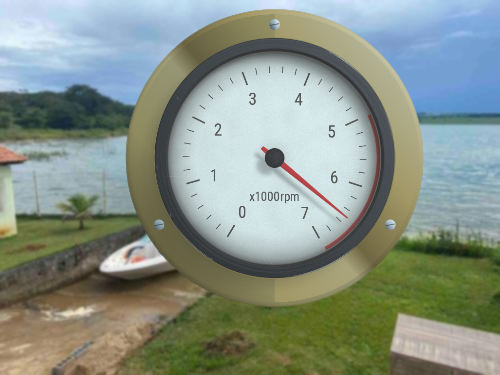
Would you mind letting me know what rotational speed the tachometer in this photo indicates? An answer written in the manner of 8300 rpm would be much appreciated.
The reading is 6500 rpm
